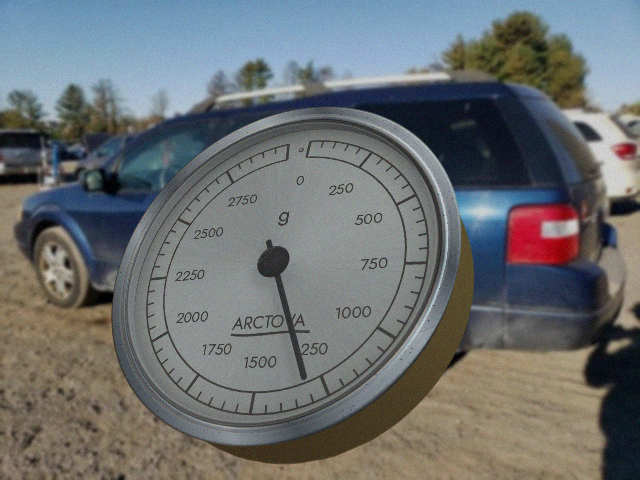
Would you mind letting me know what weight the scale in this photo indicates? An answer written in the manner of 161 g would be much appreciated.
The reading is 1300 g
